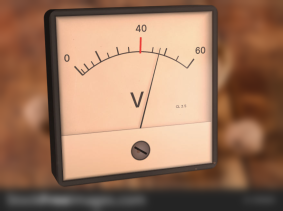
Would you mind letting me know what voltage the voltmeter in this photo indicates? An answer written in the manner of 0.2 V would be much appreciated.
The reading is 47.5 V
